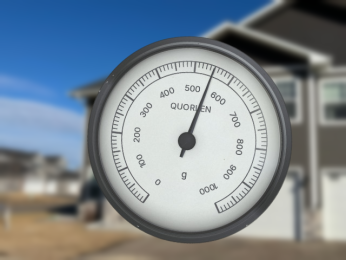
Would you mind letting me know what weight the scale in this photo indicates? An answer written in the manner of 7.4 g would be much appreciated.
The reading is 550 g
